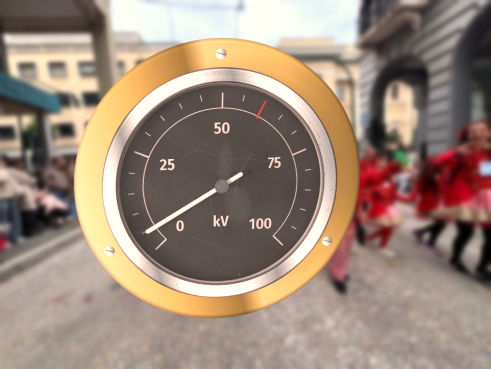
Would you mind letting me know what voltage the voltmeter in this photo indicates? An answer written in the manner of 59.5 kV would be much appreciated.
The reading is 5 kV
